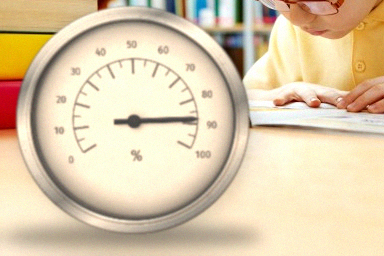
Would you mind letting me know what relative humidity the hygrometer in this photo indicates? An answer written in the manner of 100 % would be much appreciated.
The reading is 87.5 %
